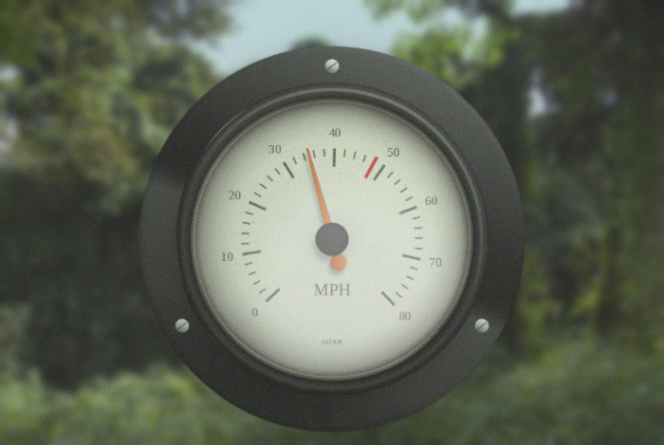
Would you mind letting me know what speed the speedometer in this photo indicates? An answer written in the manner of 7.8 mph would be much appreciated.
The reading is 35 mph
